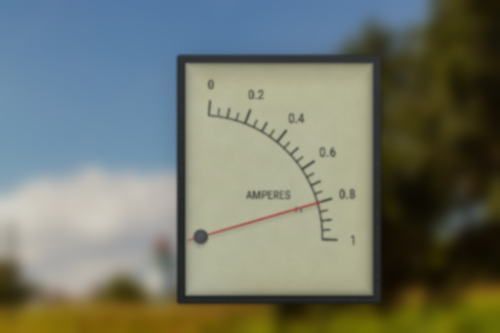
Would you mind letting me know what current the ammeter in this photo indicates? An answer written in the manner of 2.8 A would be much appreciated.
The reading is 0.8 A
